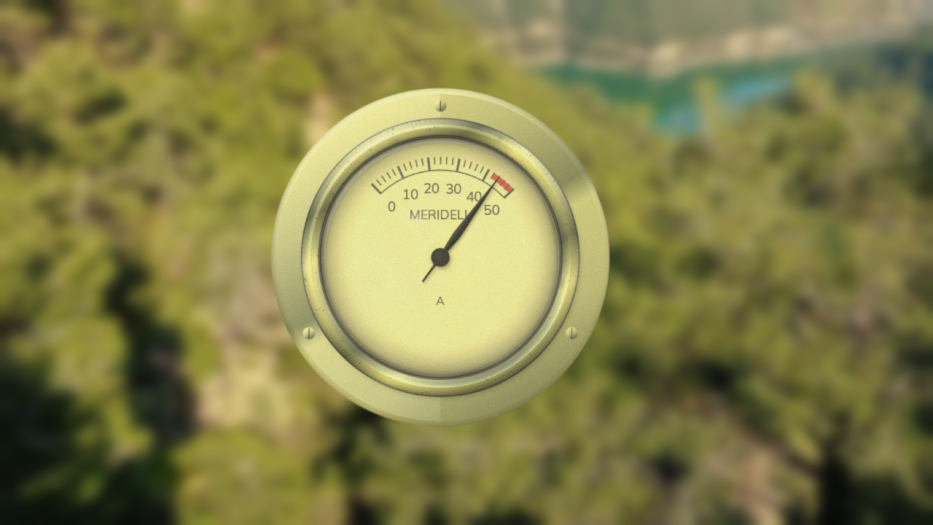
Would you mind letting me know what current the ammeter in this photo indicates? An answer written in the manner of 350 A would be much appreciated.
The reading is 44 A
